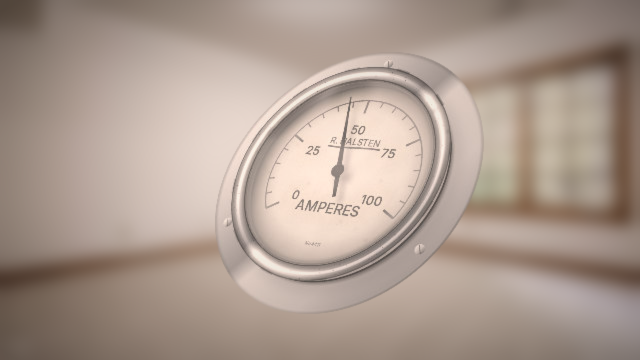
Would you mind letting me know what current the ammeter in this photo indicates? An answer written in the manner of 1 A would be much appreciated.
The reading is 45 A
